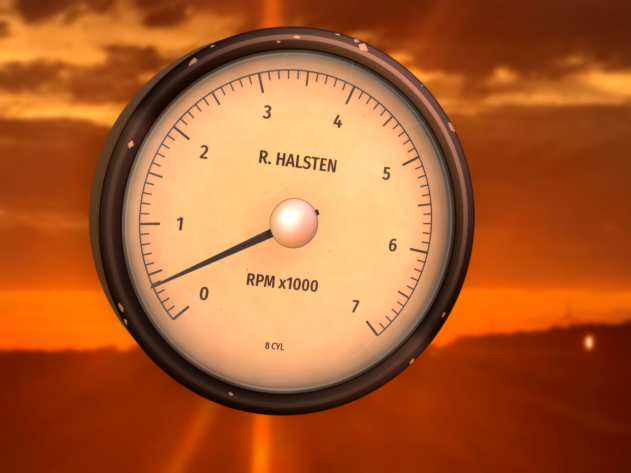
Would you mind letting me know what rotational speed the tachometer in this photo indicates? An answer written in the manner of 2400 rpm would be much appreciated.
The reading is 400 rpm
